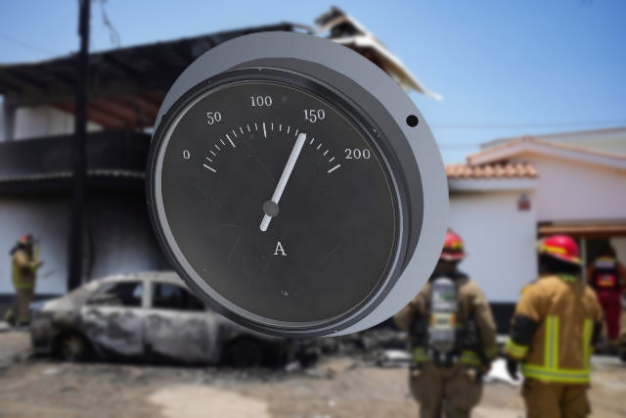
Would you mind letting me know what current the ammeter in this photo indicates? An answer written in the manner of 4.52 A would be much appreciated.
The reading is 150 A
